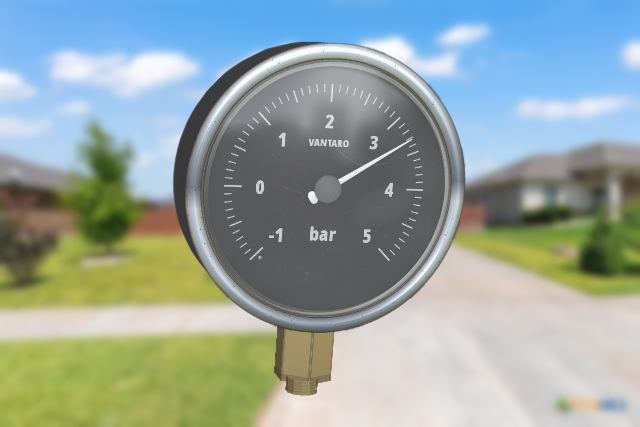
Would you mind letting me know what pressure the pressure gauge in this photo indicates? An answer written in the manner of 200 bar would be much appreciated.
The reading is 3.3 bar
